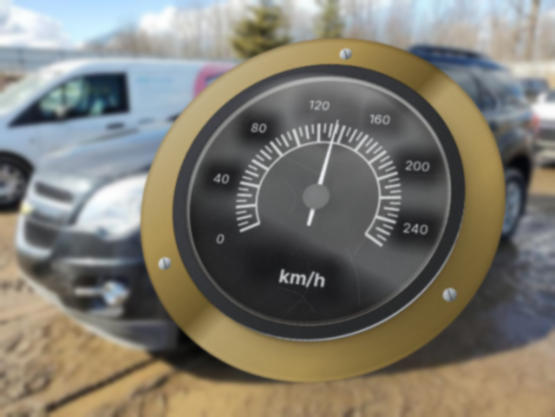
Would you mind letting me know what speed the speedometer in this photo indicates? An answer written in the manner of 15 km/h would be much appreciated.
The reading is 135 km/h
